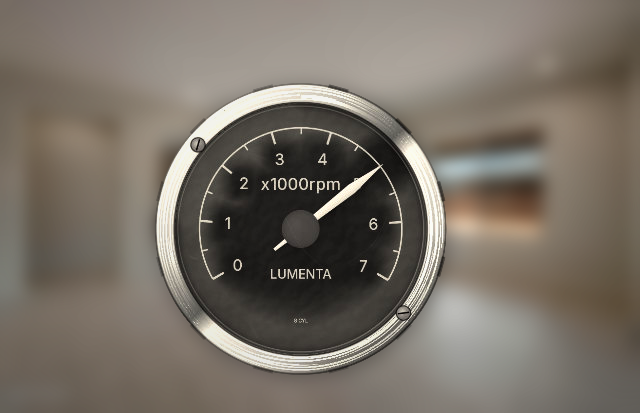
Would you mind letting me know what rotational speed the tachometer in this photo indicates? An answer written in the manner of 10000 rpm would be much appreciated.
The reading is 5000 rpm
